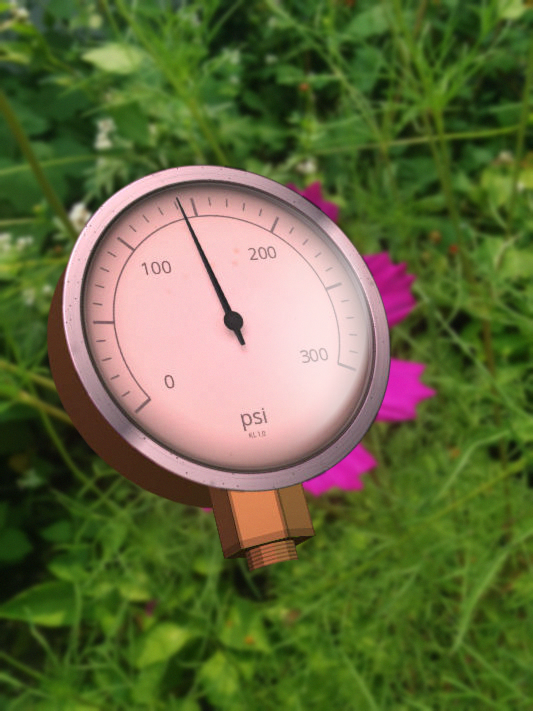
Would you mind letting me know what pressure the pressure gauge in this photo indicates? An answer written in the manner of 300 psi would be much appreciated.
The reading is 140 psi
